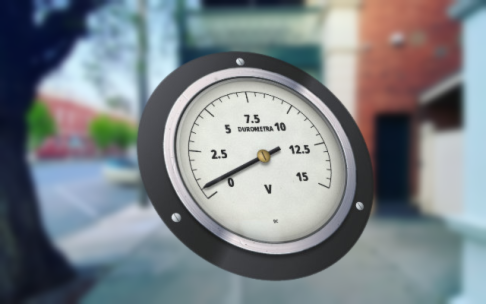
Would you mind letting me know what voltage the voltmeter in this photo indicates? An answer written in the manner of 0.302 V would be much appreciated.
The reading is 0.5 V
